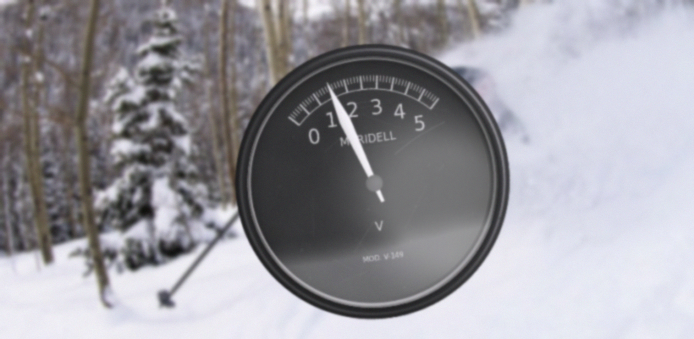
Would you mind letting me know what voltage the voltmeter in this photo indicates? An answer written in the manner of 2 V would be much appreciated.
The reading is 1.5 V
